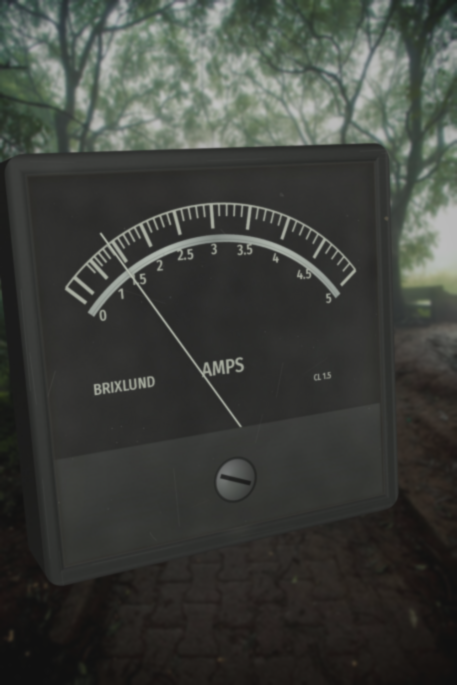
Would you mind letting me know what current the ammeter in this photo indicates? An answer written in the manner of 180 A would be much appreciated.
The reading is 1.4 A
